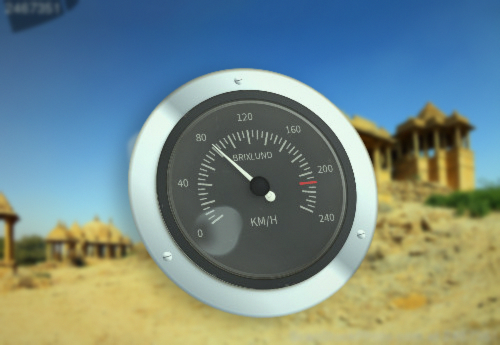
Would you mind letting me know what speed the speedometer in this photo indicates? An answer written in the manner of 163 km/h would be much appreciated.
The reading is 80 km/h
